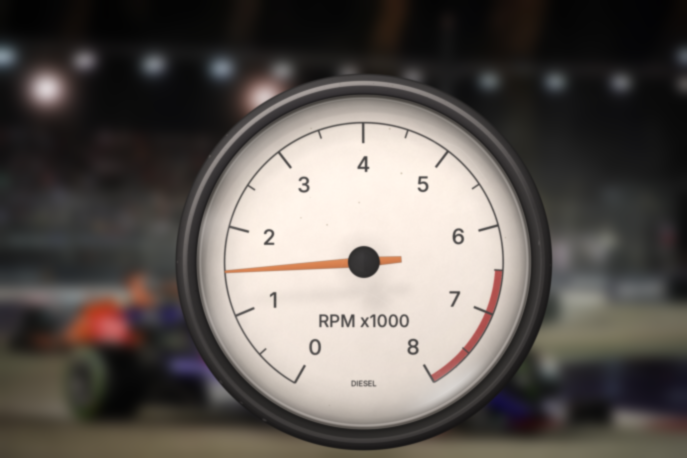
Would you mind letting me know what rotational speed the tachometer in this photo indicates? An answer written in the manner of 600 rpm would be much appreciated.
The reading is 1500 rpm
